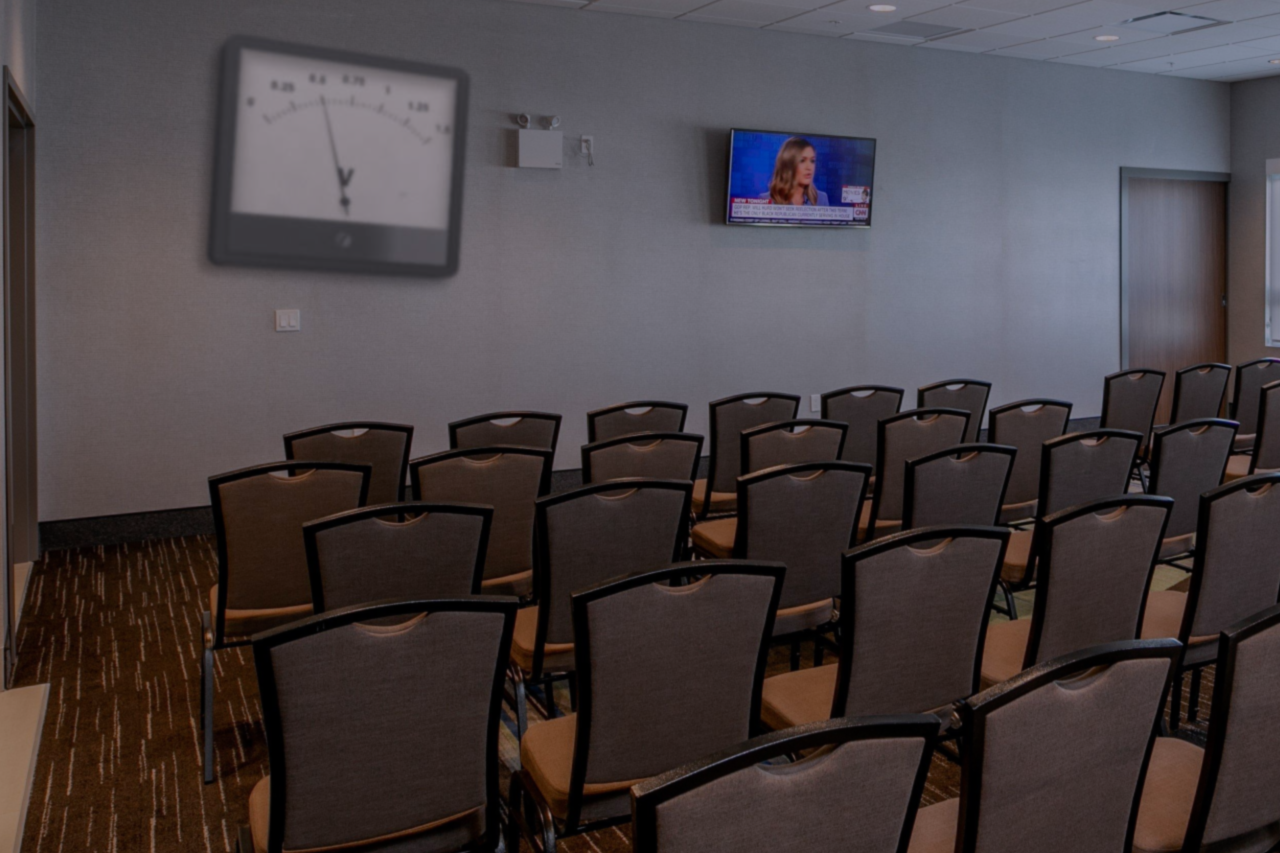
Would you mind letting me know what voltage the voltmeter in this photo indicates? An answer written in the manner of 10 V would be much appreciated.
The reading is 0.5 V
